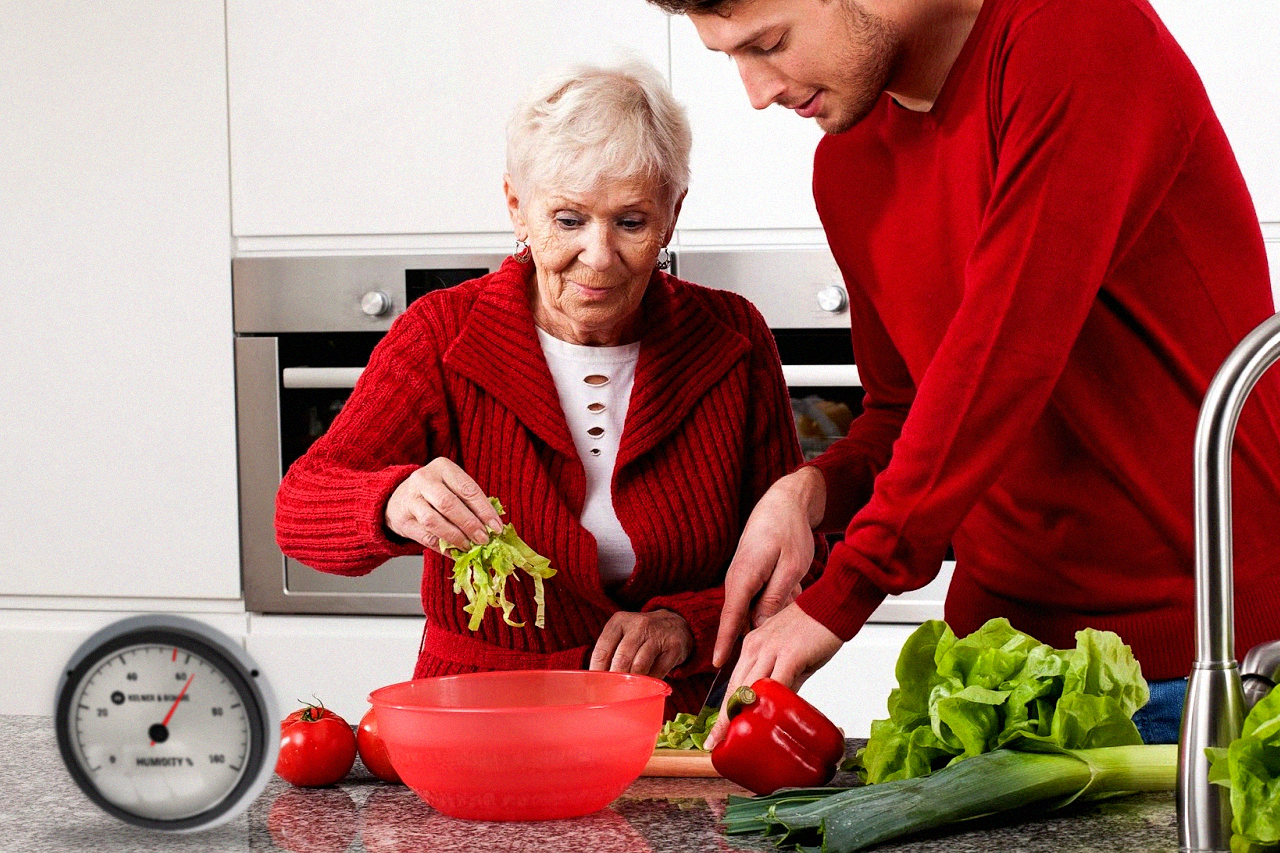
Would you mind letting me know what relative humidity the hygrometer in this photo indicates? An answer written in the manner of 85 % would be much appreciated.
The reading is 64 %
